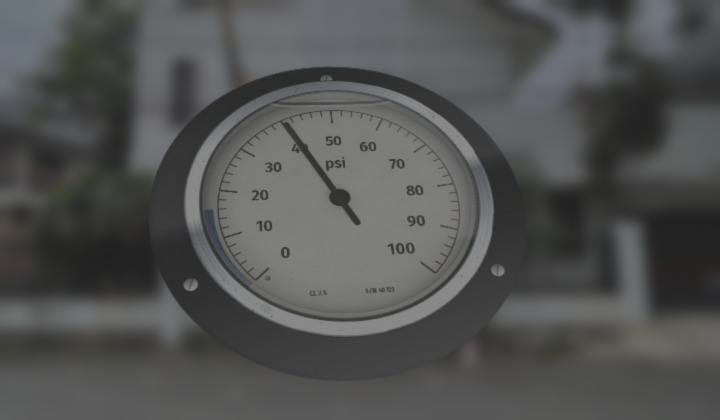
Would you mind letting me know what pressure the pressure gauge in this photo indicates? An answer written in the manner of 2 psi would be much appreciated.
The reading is 40 psi
